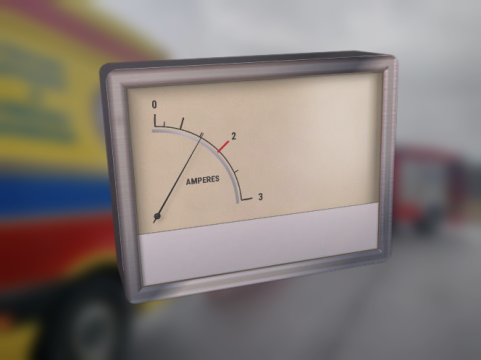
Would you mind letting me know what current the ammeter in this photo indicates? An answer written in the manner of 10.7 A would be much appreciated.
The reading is 1.5 A
